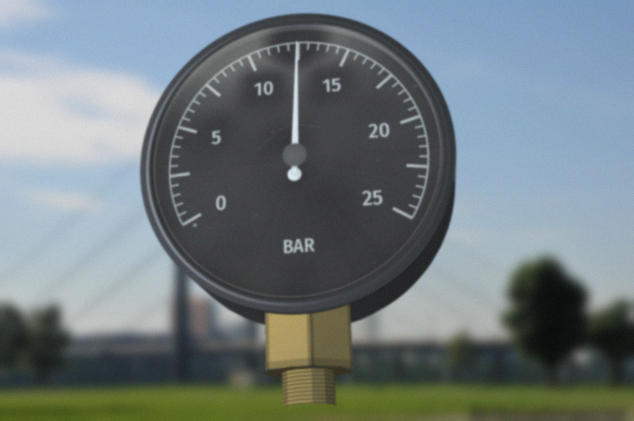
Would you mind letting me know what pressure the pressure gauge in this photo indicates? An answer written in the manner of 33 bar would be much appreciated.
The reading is 12.5 bar
